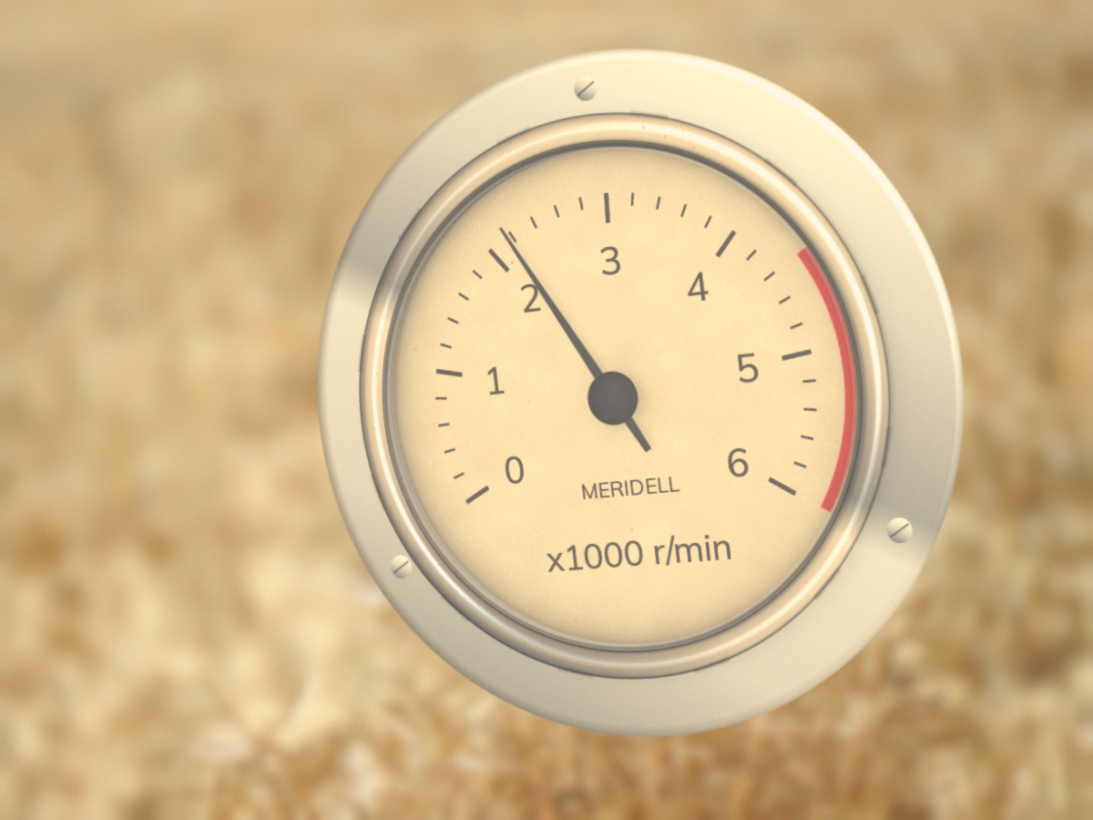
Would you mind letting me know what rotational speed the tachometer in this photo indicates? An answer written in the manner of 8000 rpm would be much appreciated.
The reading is 2200 rpm
